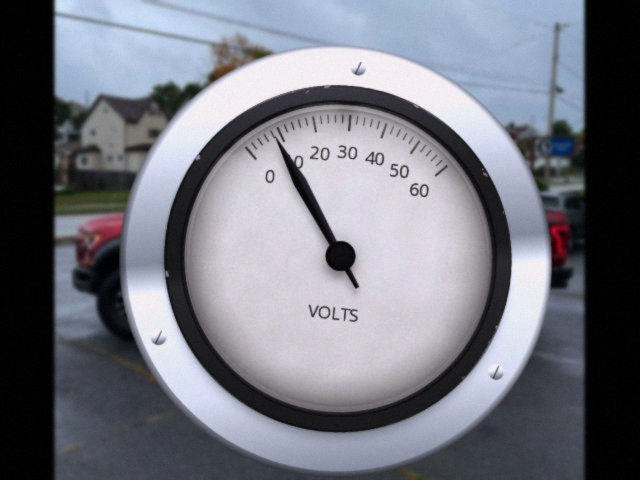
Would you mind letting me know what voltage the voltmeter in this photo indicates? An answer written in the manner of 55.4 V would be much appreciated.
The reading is 8 V
